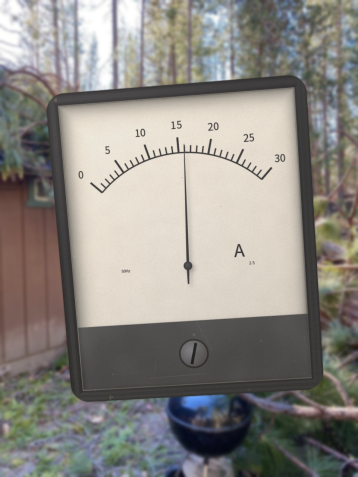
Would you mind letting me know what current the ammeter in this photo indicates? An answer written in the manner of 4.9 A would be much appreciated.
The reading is 16 A
